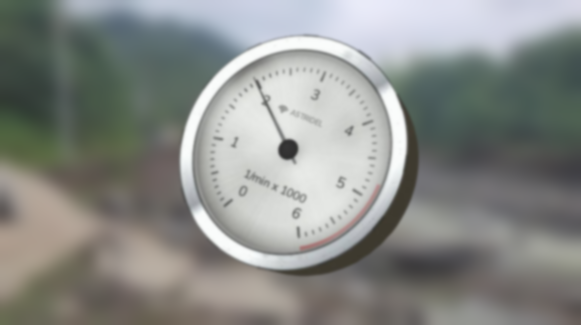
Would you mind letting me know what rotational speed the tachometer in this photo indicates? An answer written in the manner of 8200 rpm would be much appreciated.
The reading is 2000 rpm
